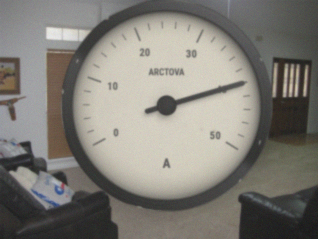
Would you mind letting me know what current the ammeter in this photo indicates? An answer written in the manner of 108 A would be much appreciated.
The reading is 40 A
